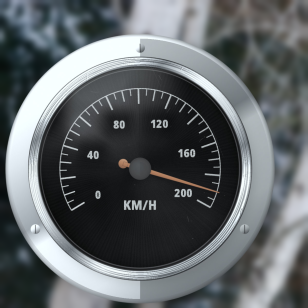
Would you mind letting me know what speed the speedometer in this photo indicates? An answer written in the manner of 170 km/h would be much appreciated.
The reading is 190 km/h
